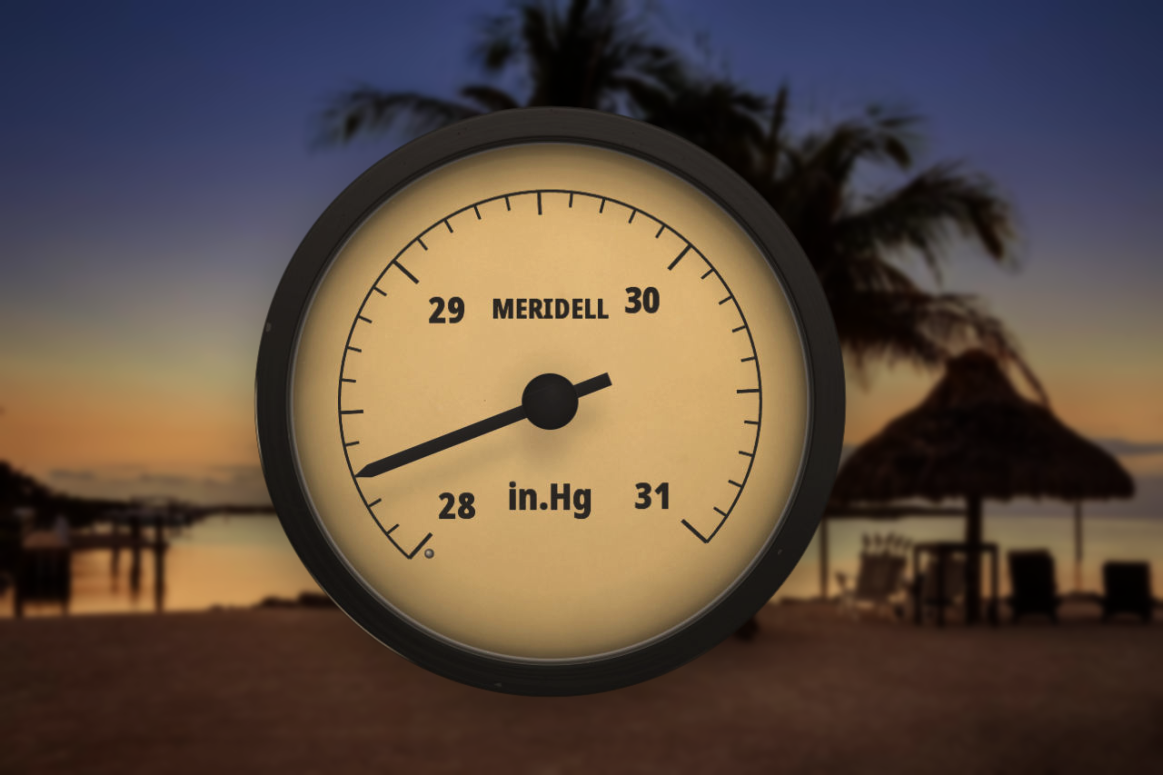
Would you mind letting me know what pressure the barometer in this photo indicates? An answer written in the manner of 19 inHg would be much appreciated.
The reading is 28.3 inHg
